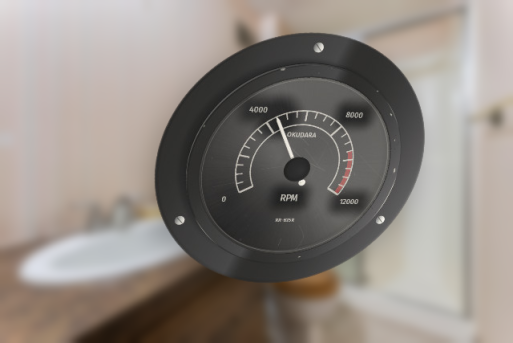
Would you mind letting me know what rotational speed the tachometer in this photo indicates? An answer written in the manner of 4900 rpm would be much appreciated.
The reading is 4500 rpm
